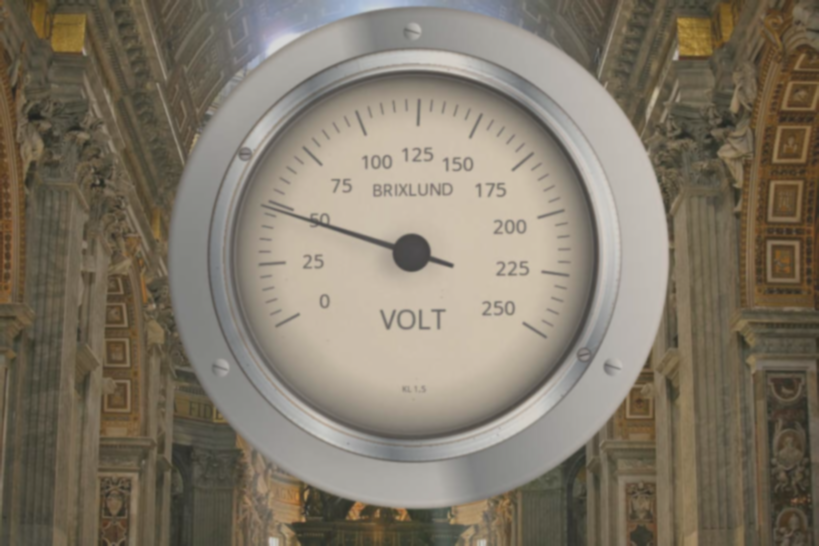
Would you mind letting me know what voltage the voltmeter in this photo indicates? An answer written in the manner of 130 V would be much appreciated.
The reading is 47.5 V
